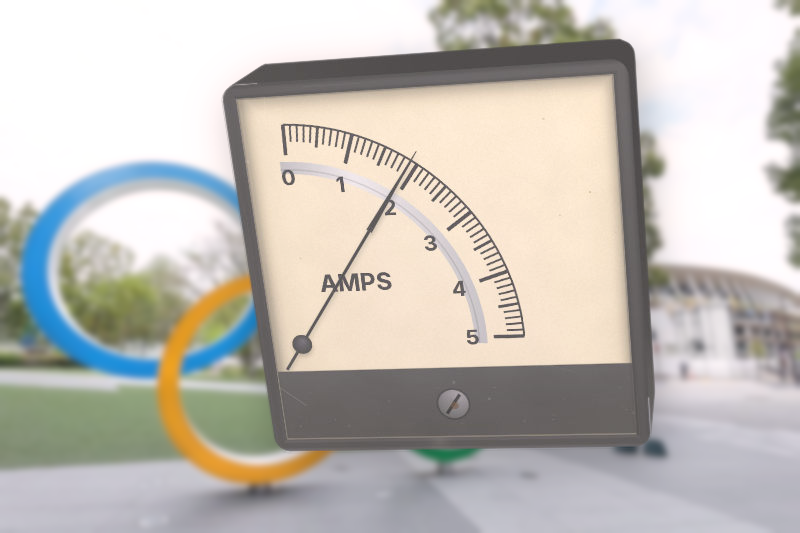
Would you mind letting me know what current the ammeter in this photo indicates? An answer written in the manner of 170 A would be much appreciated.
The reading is 1.9 A
